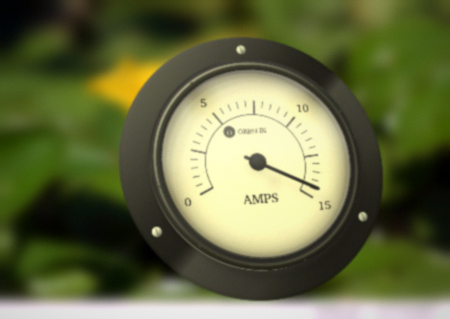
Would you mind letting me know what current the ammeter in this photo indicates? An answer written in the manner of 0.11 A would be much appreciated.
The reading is 14.5 A
